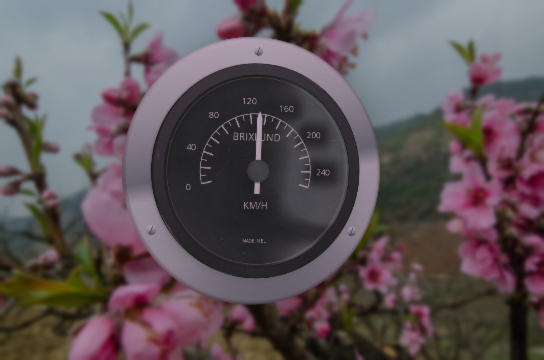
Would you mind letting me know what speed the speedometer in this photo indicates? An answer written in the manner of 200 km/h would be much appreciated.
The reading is 130 km/h
